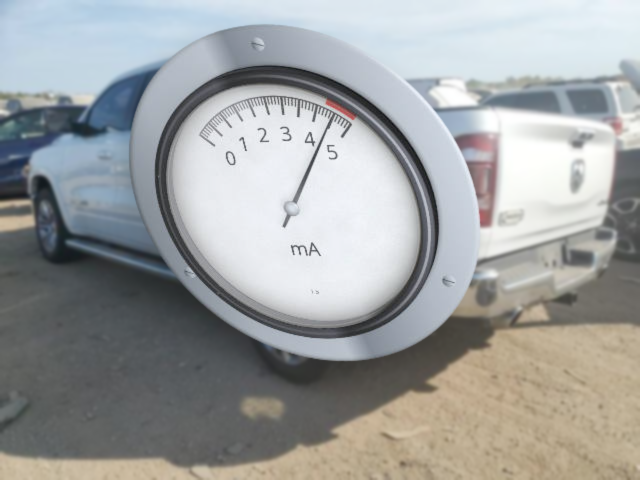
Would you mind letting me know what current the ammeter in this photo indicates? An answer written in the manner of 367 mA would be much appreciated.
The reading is 4.5 mA
